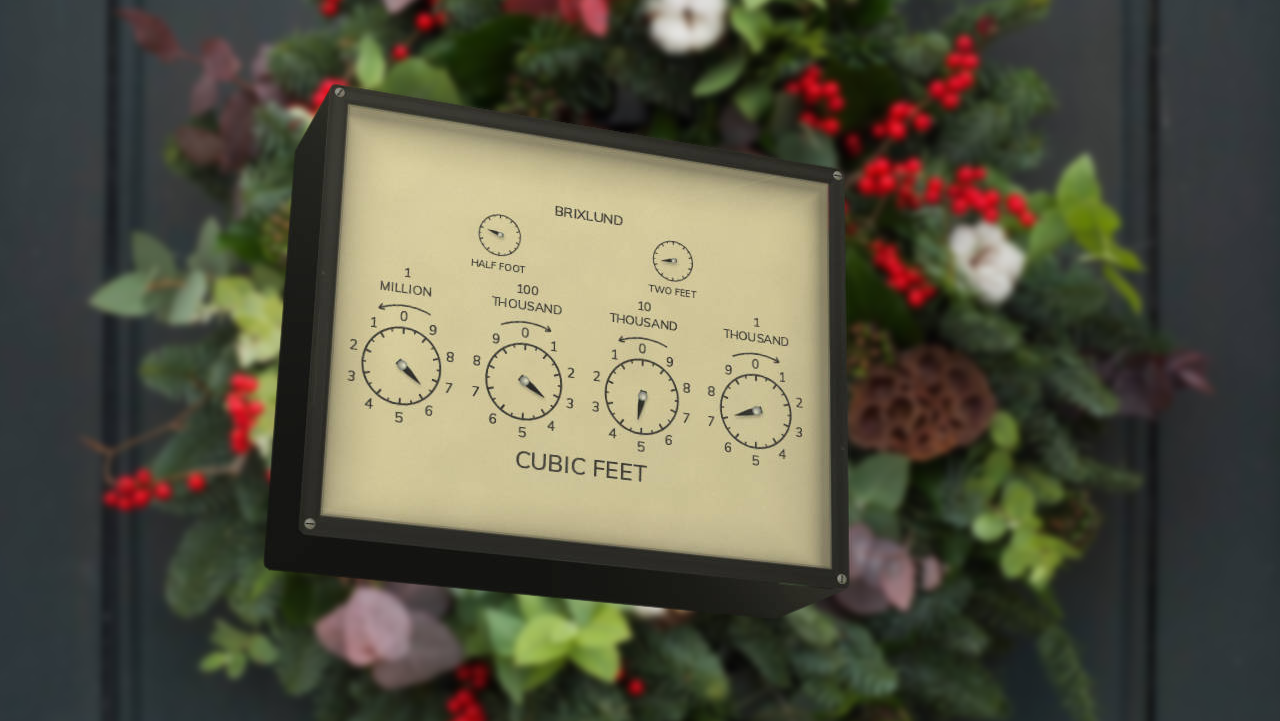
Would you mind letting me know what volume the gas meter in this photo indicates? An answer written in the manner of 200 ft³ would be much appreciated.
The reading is 634700 ft³
